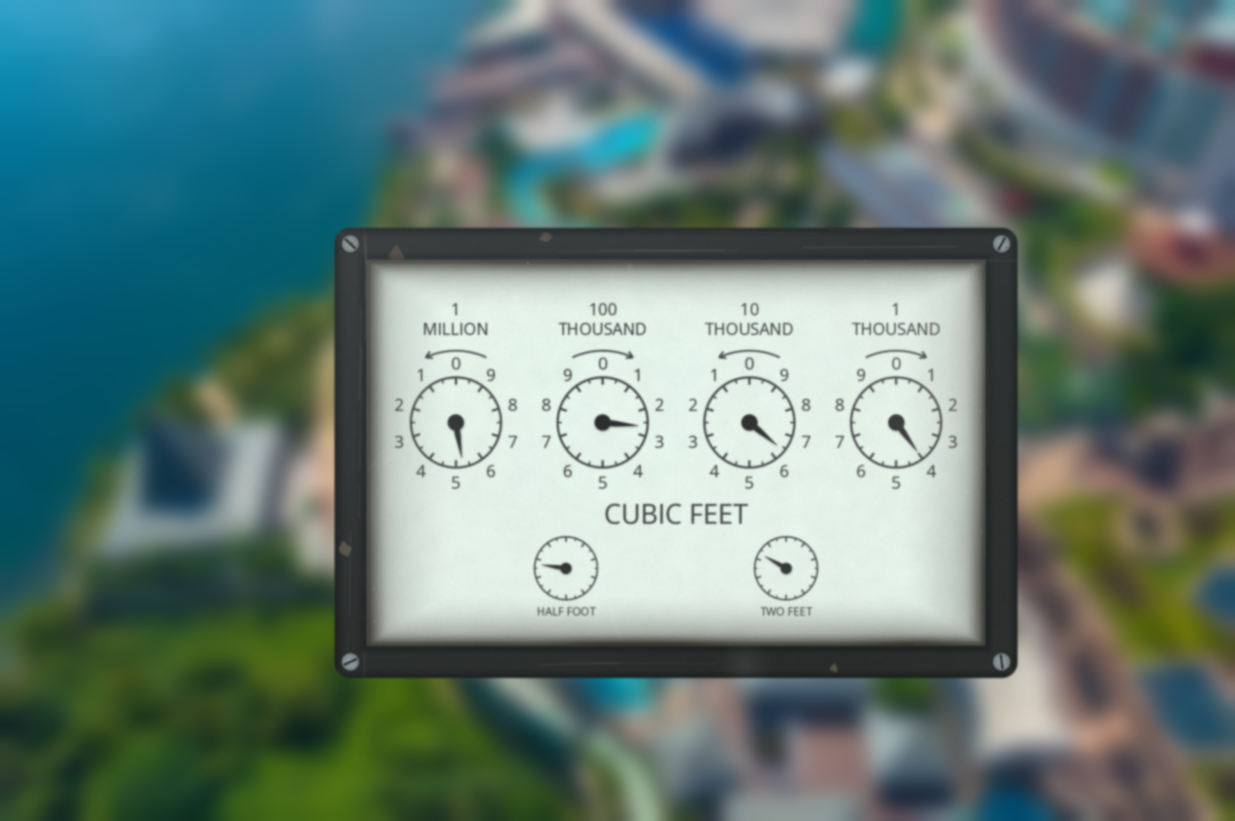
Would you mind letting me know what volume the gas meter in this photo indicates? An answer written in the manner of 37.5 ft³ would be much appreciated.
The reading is 526400 ft³
